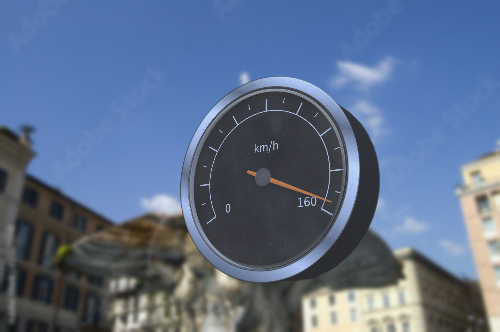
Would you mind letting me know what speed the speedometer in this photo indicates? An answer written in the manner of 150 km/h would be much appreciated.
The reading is 155 km/h
